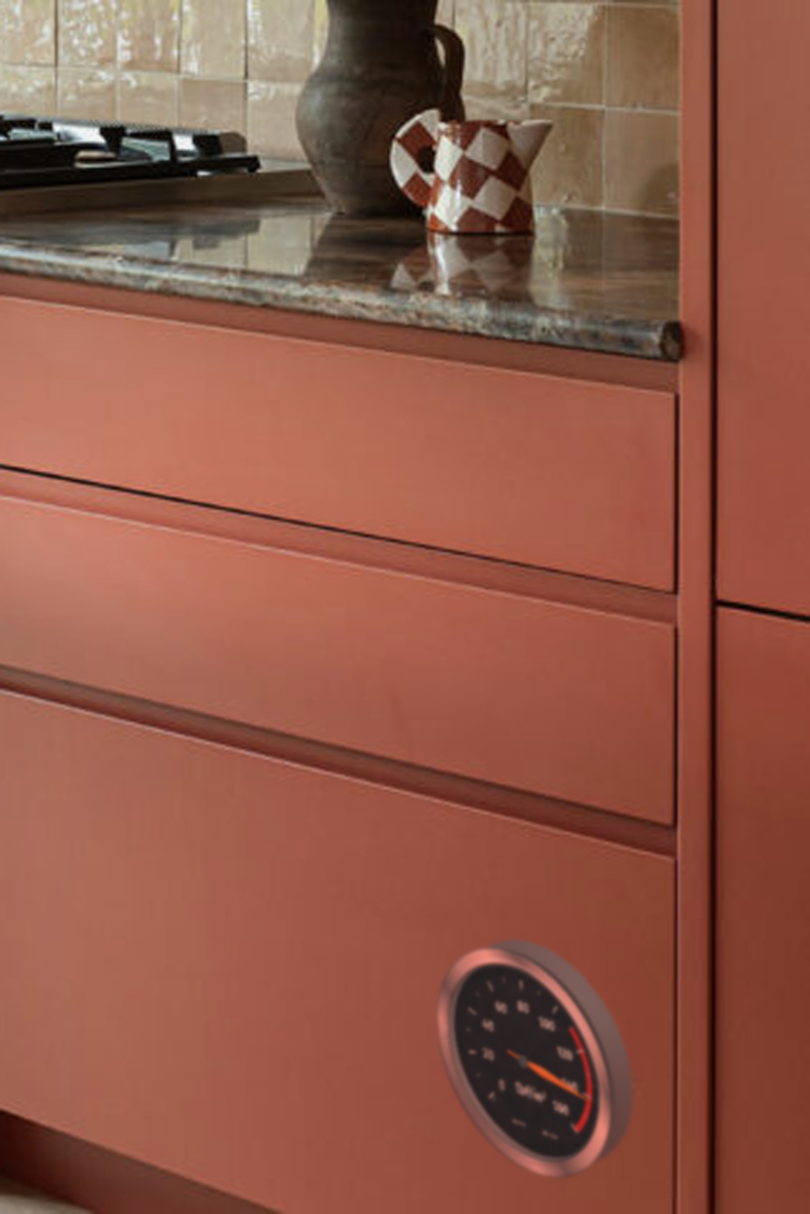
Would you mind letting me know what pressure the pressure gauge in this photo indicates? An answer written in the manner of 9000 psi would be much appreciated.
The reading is 140 psi
